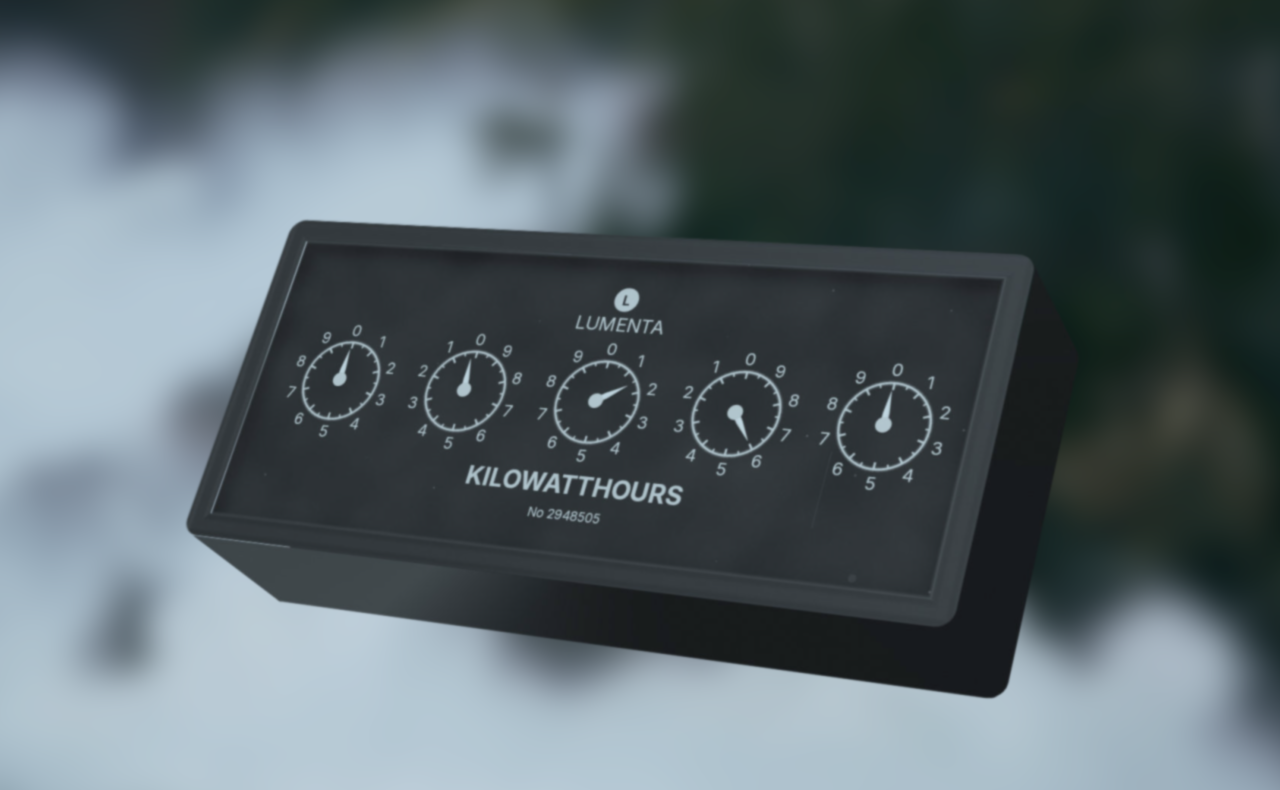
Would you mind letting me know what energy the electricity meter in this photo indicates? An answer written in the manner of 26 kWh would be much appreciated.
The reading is 160 kWh
